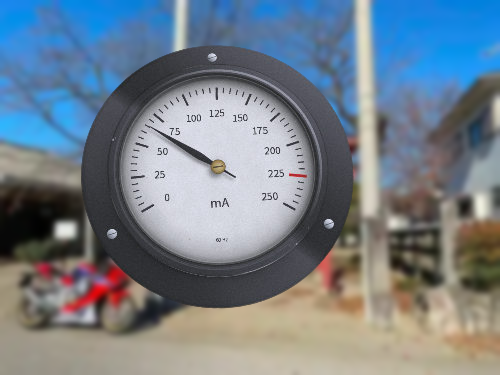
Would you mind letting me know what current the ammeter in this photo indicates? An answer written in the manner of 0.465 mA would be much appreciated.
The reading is 65 mA
